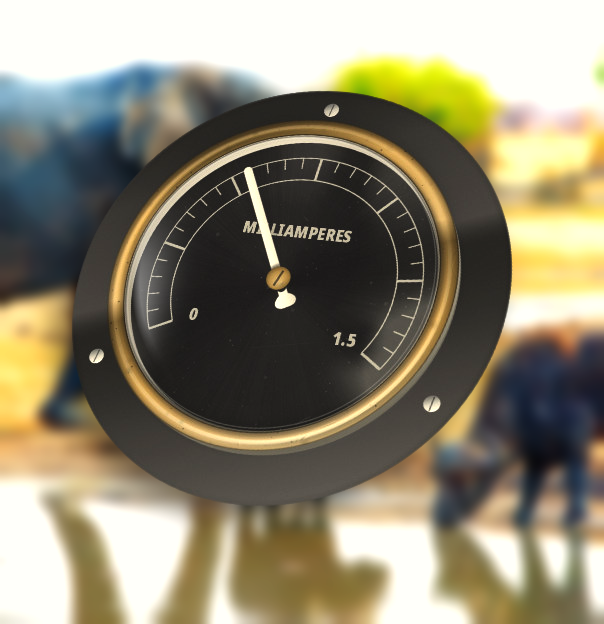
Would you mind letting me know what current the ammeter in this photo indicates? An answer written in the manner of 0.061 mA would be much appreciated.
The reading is 0.55 mA
